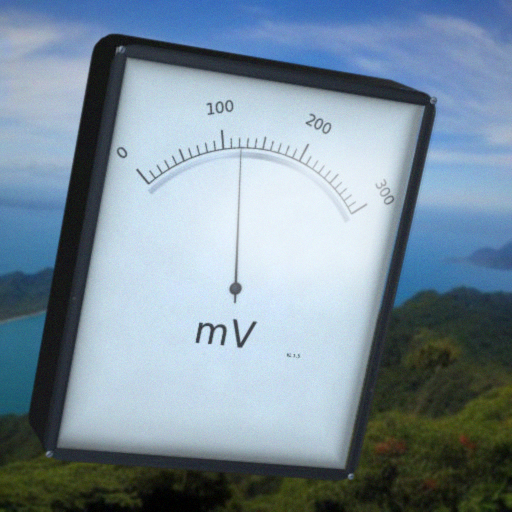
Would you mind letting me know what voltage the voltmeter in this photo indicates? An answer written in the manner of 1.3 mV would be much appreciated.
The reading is 120 mV
